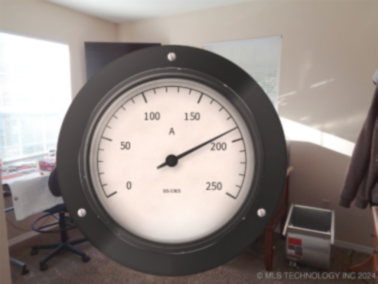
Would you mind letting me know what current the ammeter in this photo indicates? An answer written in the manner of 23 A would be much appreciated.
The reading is 190 A
